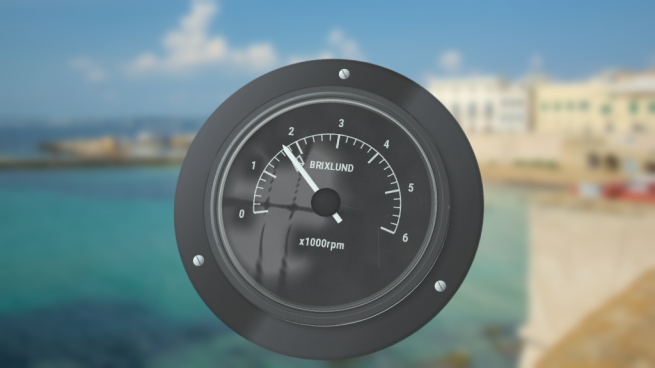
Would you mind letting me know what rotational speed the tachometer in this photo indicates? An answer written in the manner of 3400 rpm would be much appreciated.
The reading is 1700 rpm
